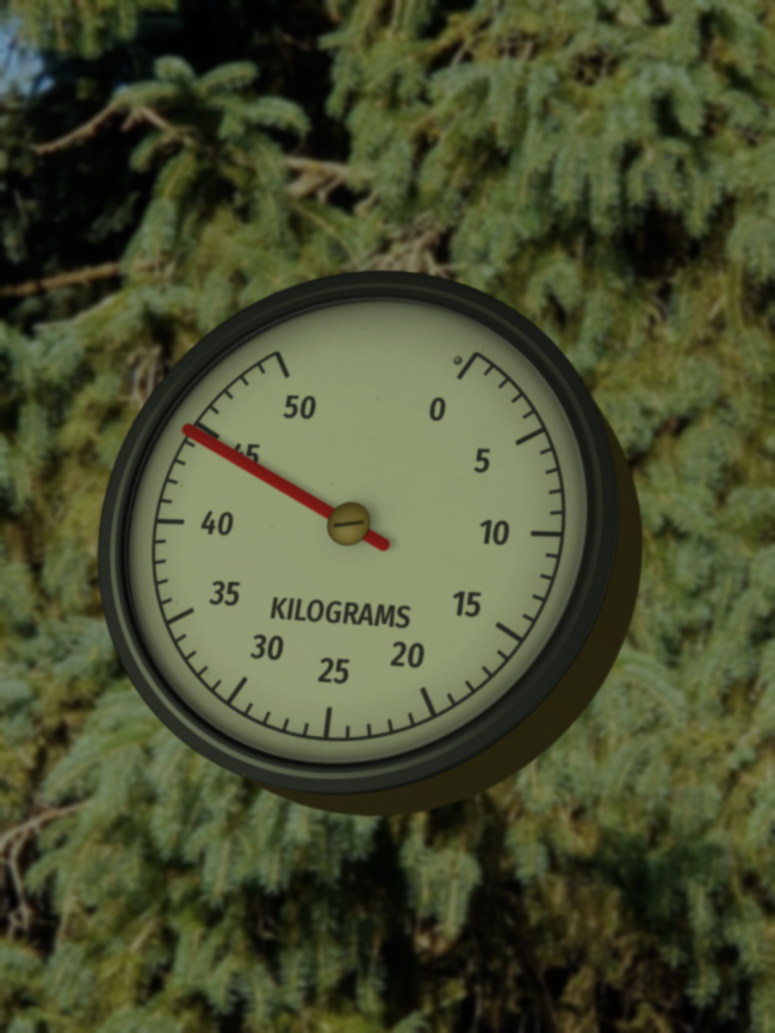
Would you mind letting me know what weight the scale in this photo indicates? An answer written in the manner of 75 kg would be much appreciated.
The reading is 44.5 kg
